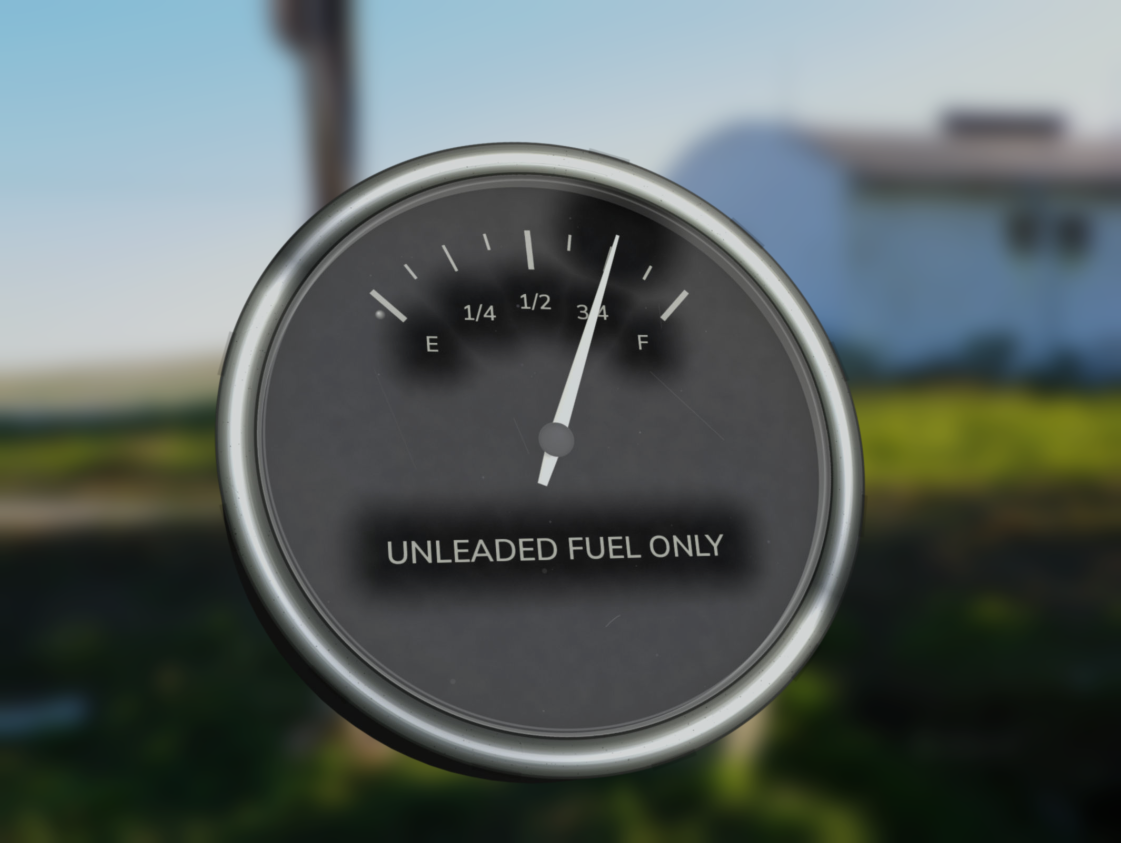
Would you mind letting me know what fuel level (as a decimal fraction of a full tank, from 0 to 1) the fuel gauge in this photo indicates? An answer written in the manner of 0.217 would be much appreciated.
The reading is 0.75
